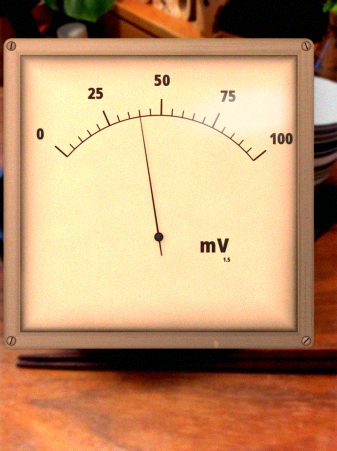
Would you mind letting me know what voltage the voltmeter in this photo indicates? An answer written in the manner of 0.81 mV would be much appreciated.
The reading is 40 mV
